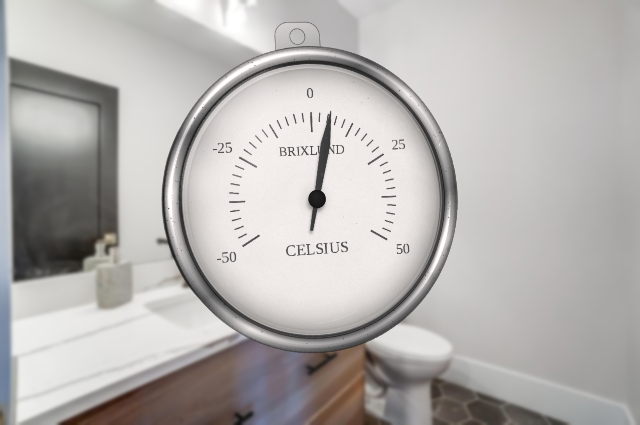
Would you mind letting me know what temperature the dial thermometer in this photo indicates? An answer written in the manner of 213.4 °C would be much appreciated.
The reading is 5 °C
